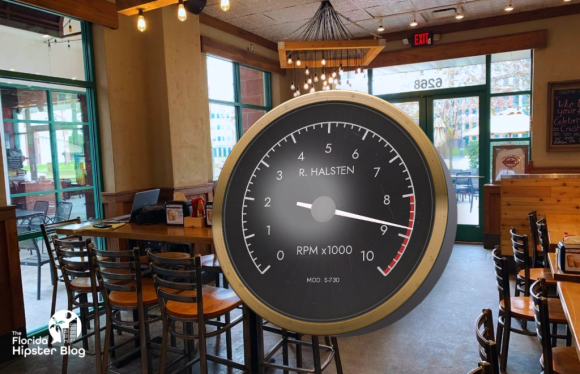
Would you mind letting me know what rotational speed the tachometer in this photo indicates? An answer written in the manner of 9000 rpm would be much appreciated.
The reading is 8800 rpm
